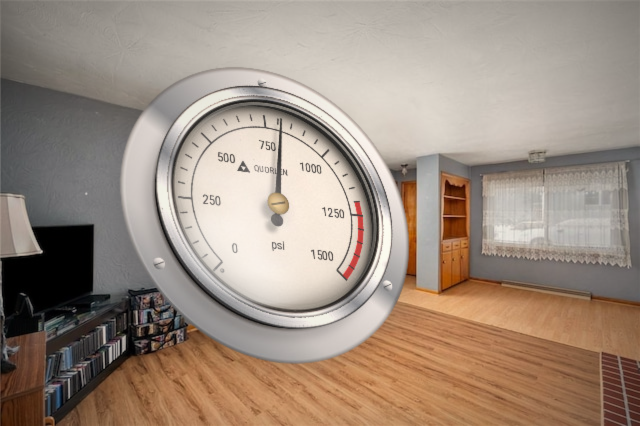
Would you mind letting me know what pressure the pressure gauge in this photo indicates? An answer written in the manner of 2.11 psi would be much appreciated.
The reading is 800 psi
